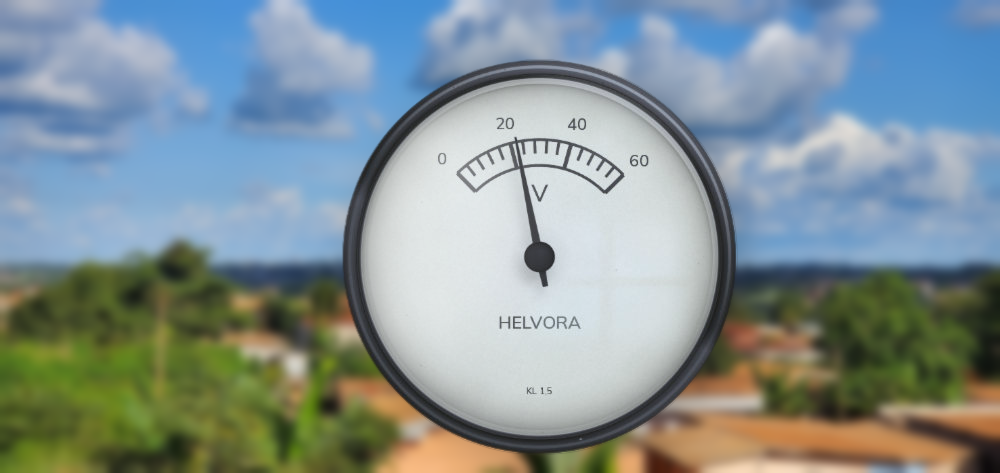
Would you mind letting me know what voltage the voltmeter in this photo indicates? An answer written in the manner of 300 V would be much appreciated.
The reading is 22 V
